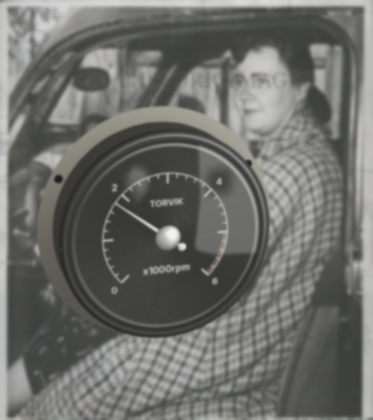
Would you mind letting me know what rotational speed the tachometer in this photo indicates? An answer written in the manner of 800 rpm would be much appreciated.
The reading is 1800 rpm
